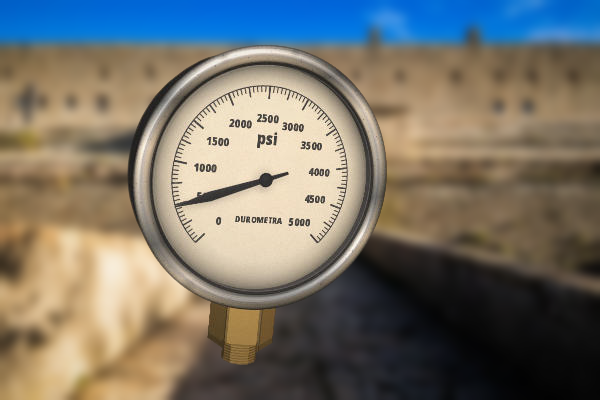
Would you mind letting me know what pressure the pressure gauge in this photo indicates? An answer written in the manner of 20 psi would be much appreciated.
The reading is 500 psi
